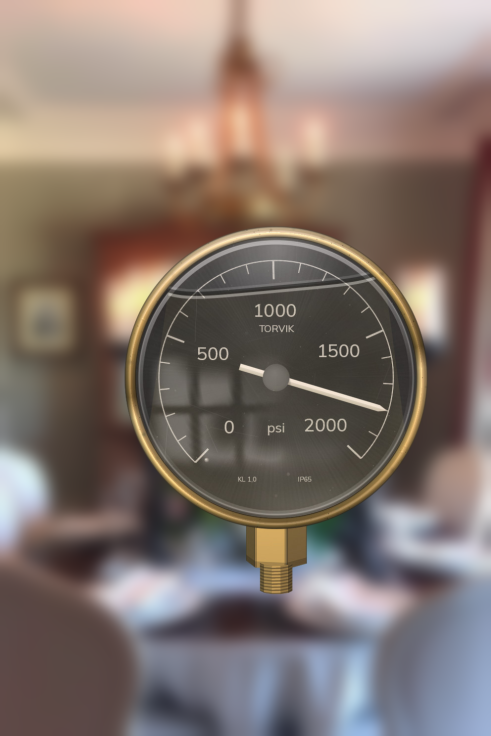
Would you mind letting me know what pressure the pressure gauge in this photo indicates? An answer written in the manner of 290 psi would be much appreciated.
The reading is 1800 psi
